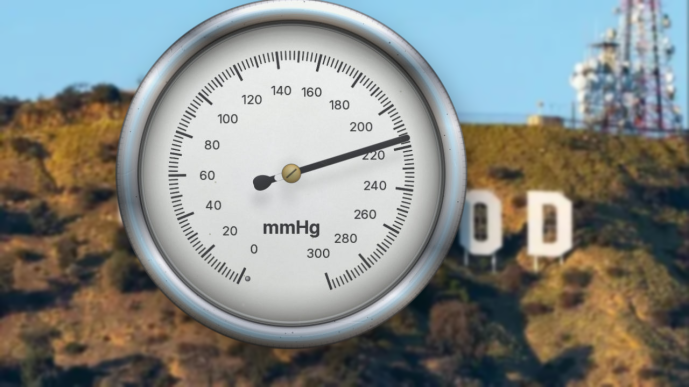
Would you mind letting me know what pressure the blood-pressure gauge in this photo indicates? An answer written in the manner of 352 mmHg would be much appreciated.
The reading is 216 mmHg
